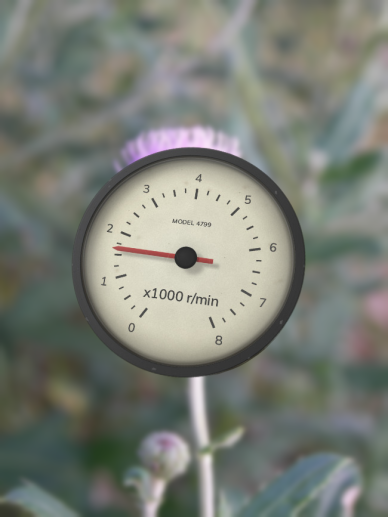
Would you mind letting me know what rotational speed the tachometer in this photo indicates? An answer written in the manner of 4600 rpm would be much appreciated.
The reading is 1625 rpm
